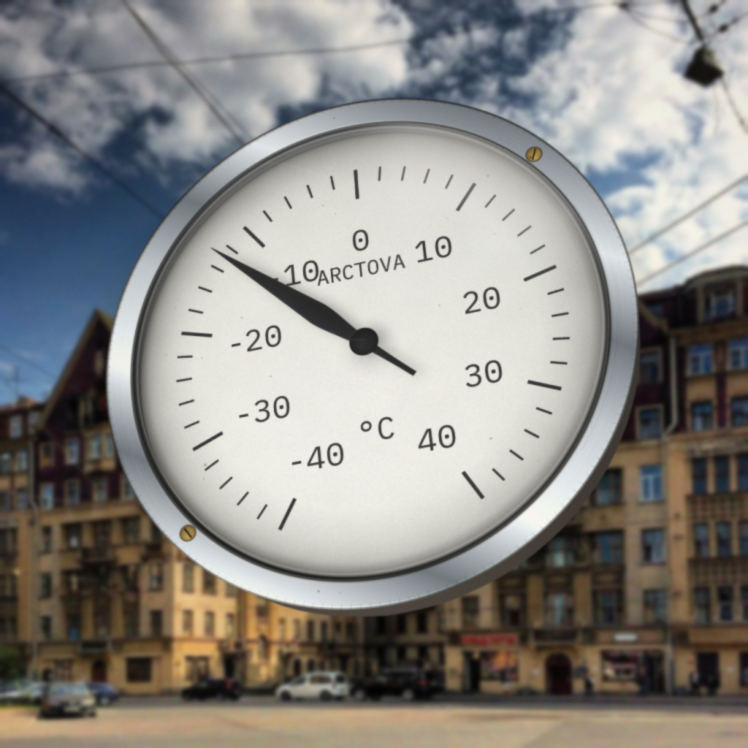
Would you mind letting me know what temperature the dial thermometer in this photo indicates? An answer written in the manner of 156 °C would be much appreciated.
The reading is -13 °C
